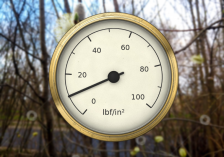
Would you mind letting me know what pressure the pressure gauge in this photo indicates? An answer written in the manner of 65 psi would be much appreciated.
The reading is 10 psi
